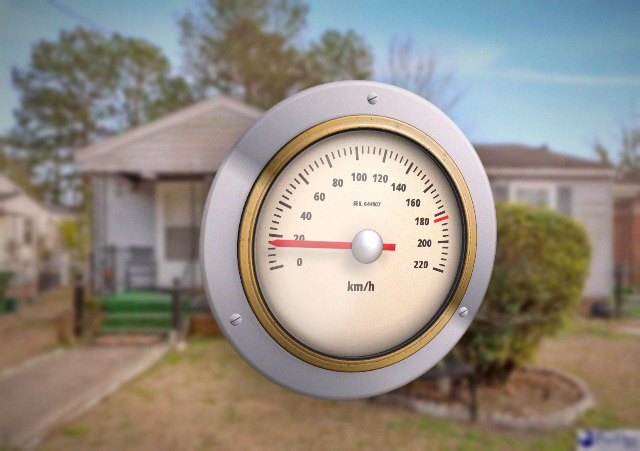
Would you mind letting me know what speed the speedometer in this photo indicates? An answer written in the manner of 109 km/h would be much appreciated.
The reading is 16 km/h
